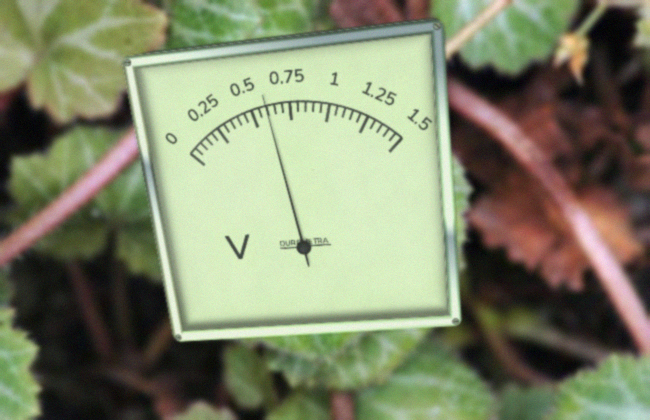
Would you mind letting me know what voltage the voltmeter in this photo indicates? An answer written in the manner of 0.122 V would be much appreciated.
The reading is 0.6 V
